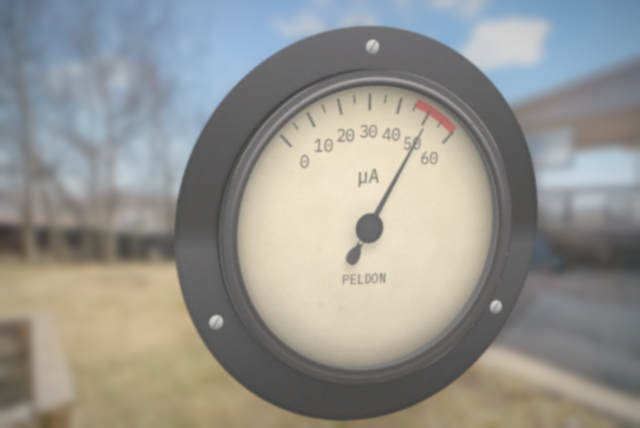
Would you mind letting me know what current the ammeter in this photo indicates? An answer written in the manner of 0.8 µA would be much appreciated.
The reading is 50 µA
